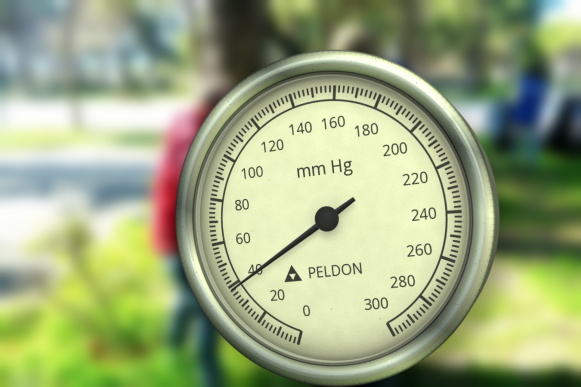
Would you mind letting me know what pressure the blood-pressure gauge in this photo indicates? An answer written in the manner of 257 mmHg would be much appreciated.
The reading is 38 mmHg
